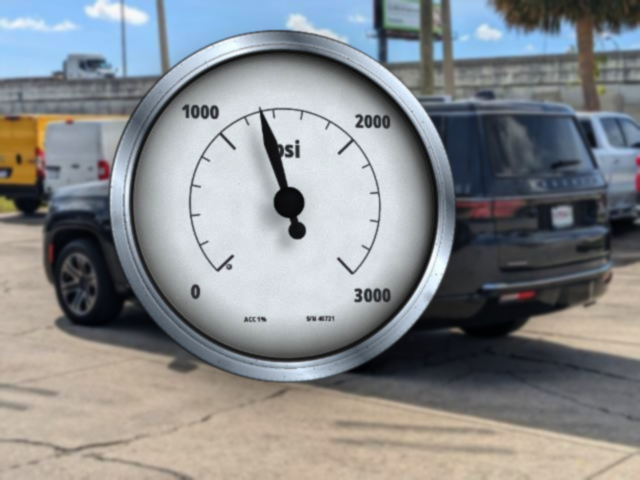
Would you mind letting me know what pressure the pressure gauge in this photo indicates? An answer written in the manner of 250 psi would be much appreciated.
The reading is 1300 psi
